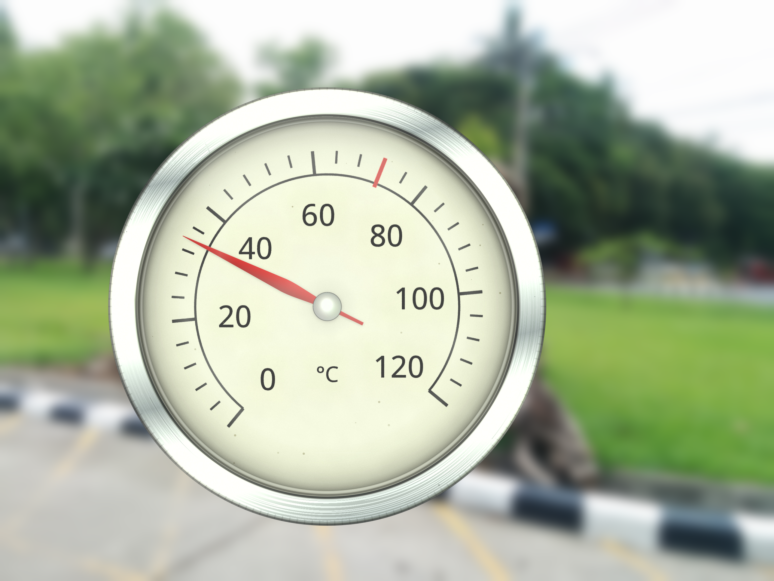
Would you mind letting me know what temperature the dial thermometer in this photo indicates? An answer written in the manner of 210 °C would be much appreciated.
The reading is 34 °C
